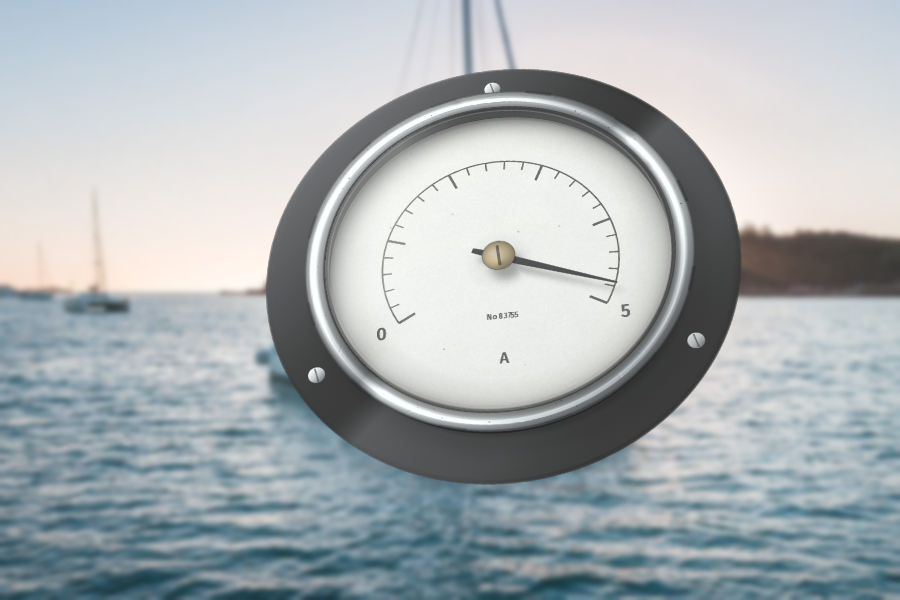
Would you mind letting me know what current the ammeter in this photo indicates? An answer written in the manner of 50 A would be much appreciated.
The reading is 4.8 A
